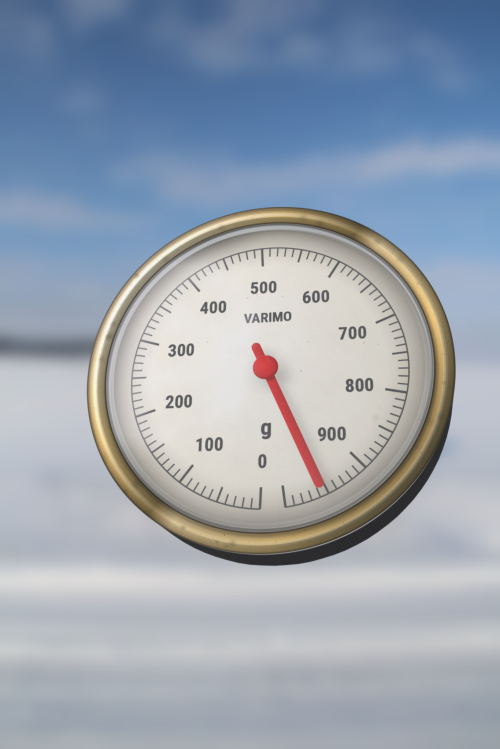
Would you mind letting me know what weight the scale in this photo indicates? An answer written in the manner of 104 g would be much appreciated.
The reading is 955 g
